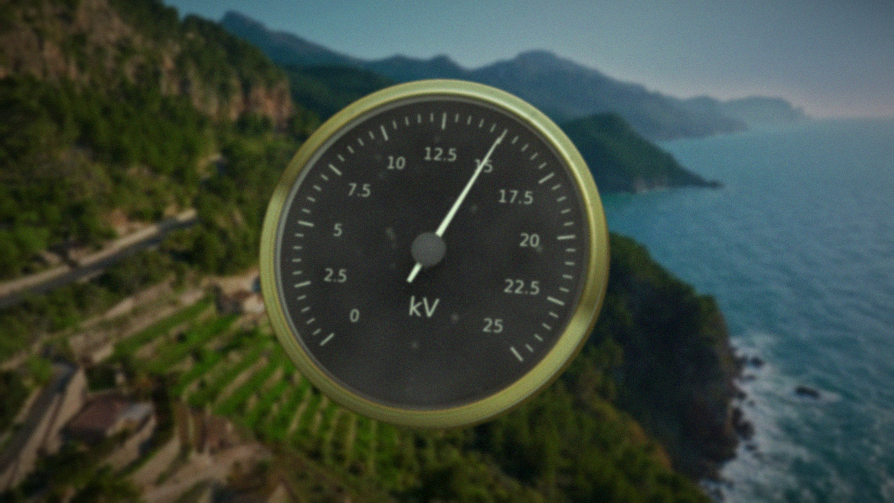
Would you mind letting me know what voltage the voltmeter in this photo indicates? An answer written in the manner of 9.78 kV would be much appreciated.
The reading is 15 kV
